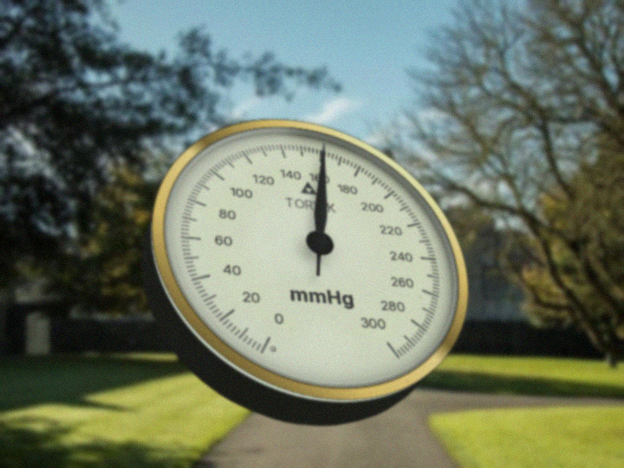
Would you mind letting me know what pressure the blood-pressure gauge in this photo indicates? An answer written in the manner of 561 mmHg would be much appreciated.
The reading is 160 mmHg
